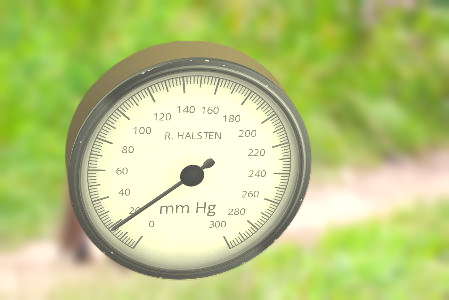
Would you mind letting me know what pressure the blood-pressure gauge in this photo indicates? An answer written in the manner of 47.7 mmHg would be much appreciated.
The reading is 20 mmHg
